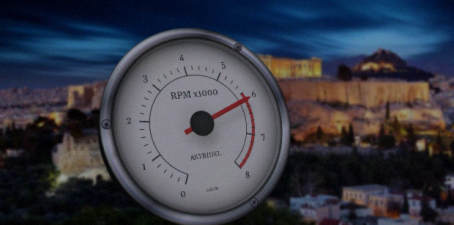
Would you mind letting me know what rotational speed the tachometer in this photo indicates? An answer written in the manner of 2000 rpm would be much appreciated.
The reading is 6000 rpm
